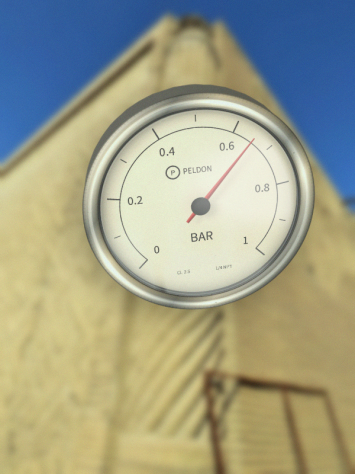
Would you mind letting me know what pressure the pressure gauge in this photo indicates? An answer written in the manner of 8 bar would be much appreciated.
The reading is 0.65 bar
